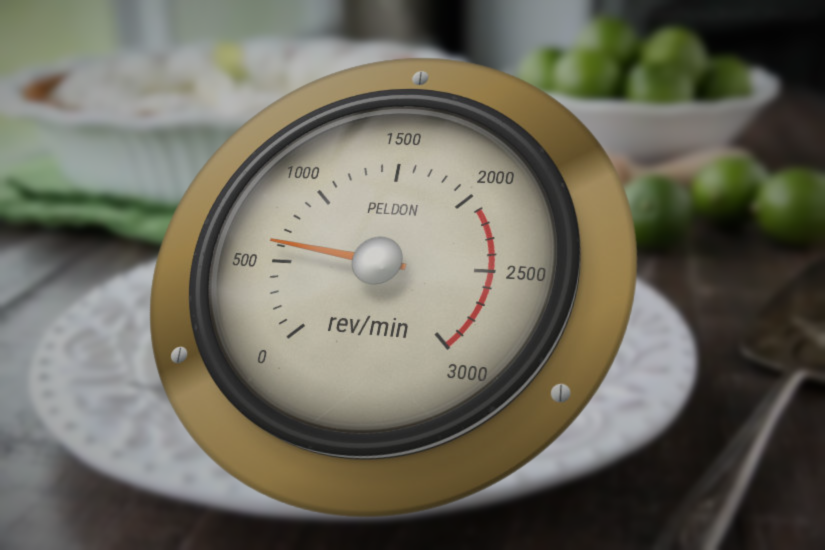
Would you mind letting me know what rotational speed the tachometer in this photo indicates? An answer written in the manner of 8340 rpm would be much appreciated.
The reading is 600 rpm
